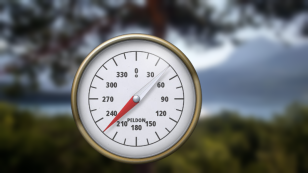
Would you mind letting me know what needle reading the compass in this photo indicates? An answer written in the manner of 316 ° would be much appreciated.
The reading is 225 °
